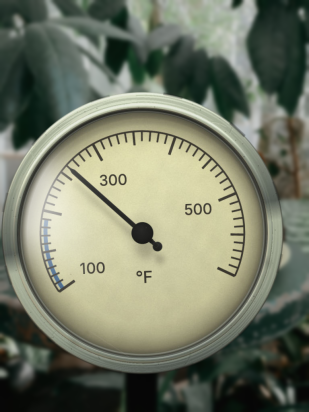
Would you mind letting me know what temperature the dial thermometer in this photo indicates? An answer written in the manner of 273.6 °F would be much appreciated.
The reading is 260 °F
